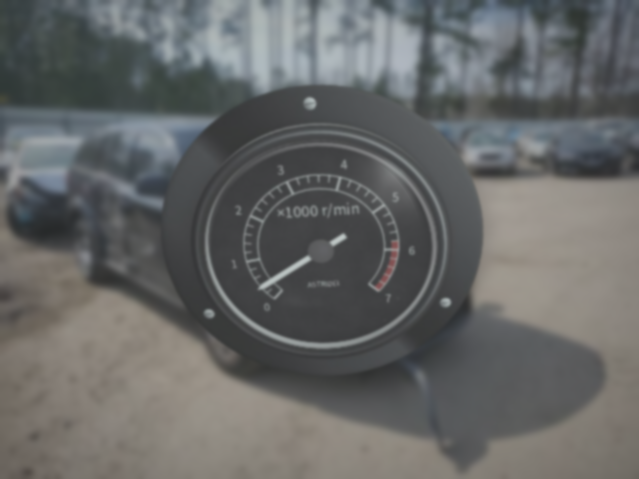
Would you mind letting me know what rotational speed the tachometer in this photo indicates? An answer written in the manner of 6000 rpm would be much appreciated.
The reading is 400 rpm
